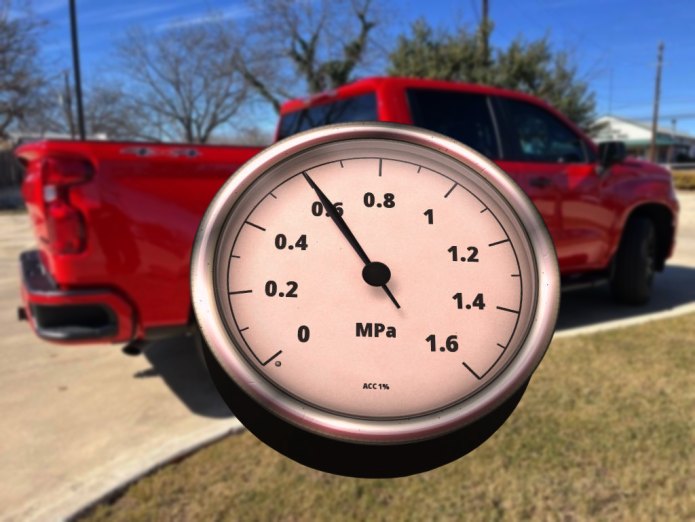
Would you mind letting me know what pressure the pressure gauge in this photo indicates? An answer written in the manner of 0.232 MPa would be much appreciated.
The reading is 0.6 MPa
